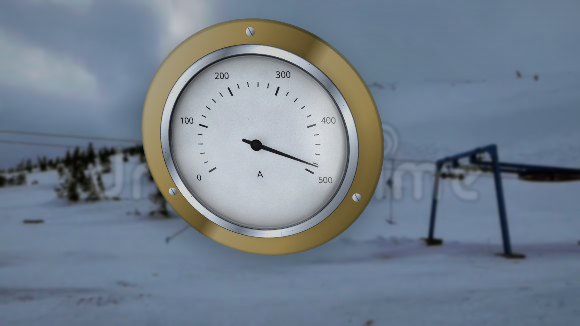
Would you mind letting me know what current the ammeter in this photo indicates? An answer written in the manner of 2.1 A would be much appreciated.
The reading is 480 A
